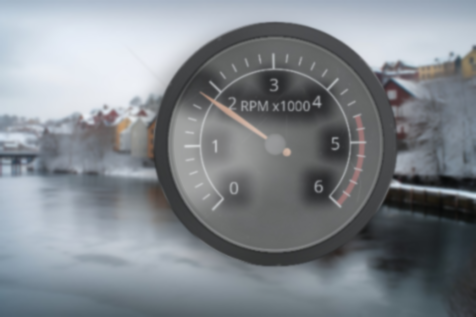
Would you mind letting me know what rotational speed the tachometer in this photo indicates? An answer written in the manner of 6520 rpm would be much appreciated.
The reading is 1800 rpm
